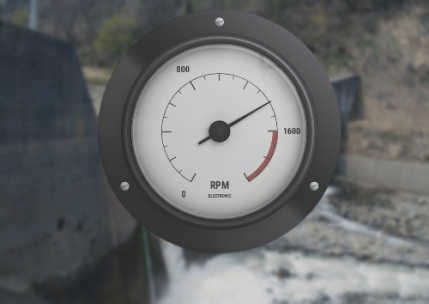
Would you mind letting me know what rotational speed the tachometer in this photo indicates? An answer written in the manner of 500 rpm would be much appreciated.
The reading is 1400 rpm
